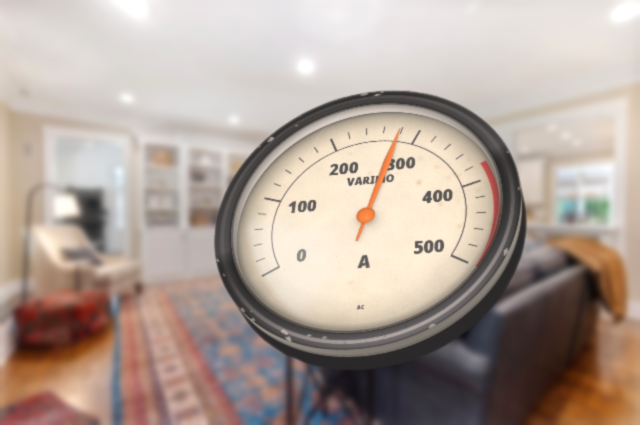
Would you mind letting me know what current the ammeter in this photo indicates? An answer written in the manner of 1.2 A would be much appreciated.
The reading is 280 A
